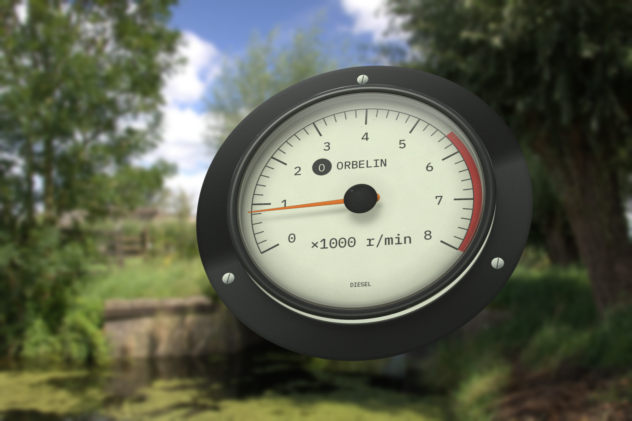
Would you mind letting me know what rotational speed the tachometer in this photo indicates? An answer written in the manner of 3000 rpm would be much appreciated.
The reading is 800 rpm
